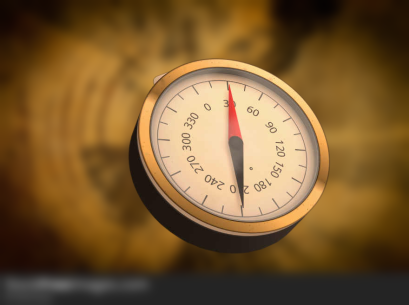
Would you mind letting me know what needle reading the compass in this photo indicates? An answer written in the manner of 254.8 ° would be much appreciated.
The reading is 30 °
